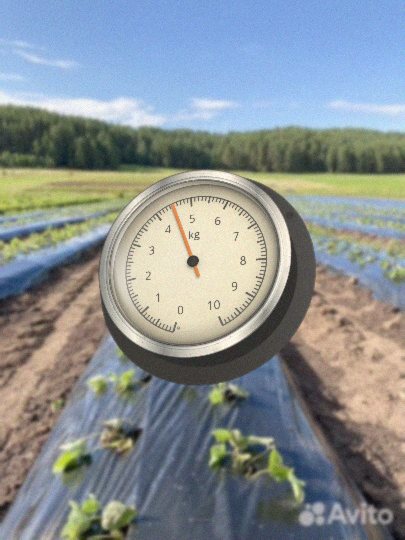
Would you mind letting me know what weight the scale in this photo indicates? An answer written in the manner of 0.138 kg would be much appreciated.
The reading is 4.5 kg
